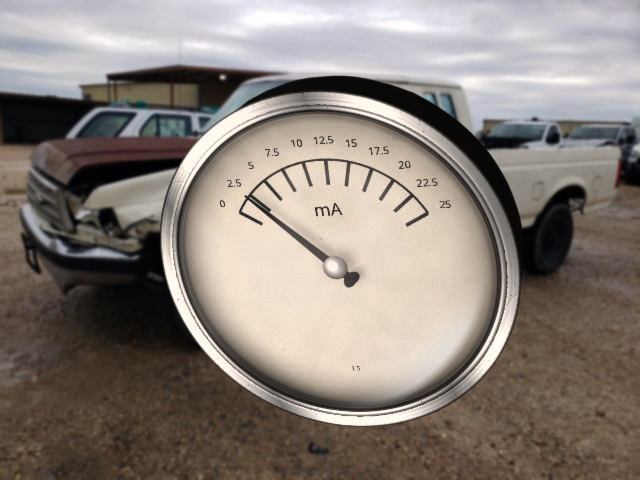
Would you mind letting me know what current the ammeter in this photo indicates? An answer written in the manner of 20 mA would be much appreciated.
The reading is 2.5 mA
